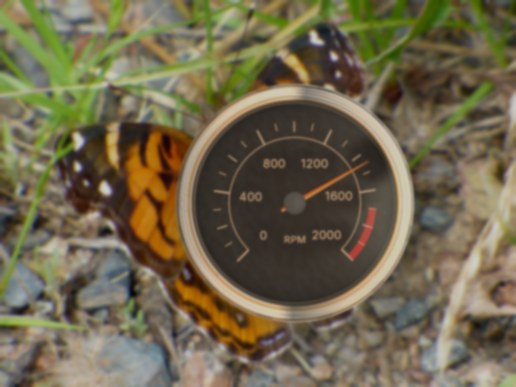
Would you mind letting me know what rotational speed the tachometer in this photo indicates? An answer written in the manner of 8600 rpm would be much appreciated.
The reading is 1450 rpm
